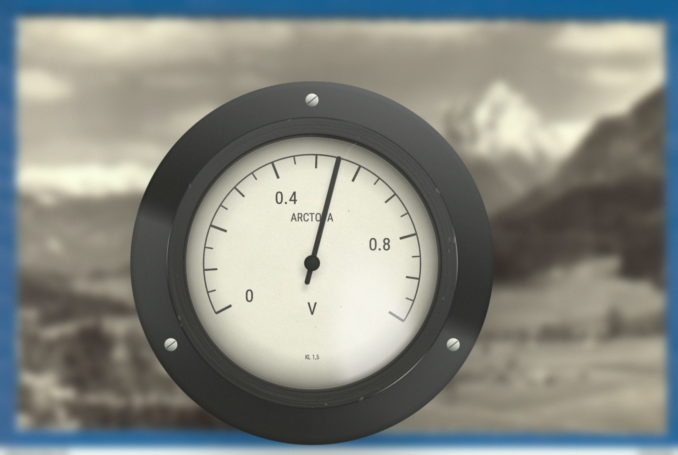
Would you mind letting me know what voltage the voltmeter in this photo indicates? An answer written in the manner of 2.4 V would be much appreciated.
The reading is 0.55 V
